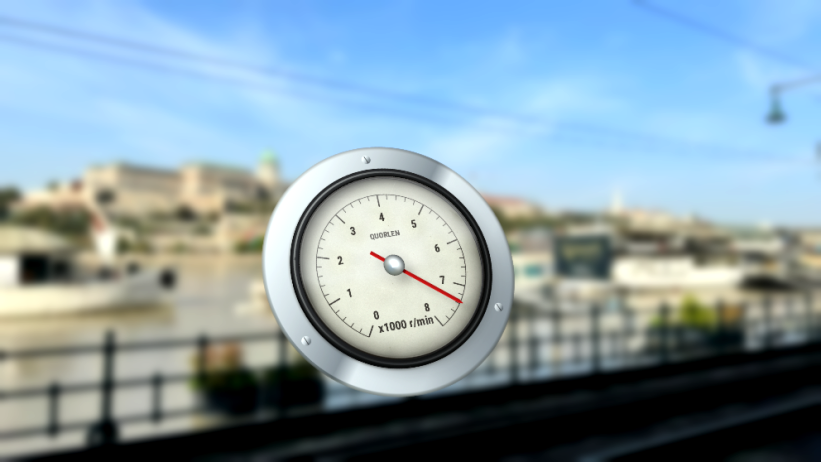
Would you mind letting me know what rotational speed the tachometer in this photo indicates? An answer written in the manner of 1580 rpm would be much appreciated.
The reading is 7400 rpm
